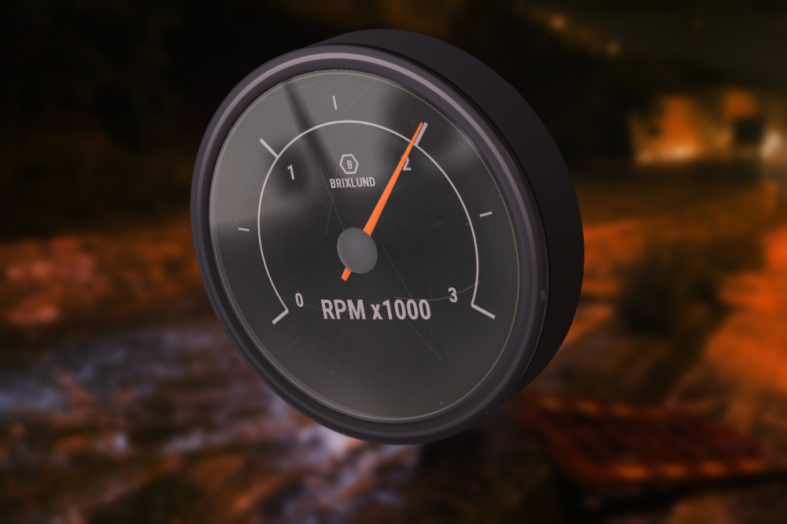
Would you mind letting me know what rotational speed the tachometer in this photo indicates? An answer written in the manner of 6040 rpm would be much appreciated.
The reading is 2000 rpm
